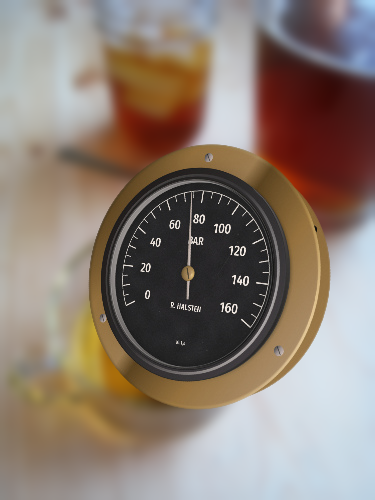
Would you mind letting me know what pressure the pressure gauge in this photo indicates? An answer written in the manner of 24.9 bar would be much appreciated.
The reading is 75 bar
